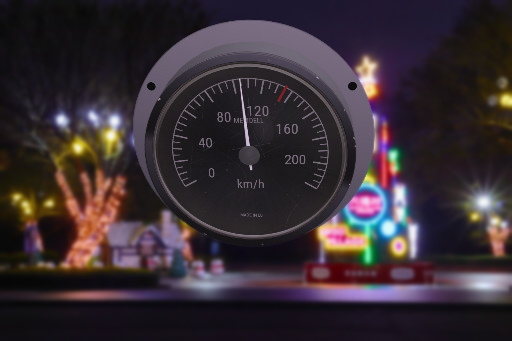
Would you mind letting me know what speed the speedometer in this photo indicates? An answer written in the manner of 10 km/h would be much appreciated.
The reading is 105 km/h
